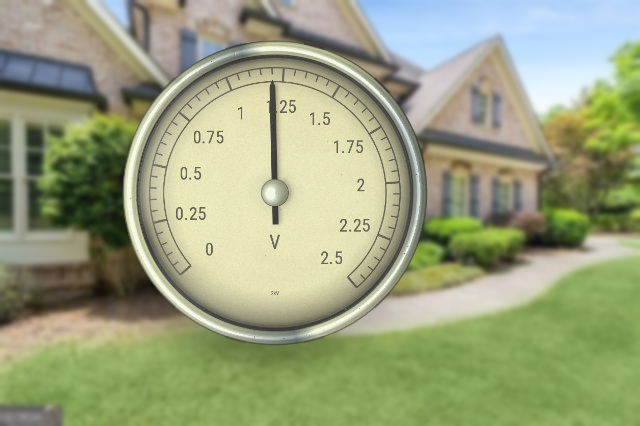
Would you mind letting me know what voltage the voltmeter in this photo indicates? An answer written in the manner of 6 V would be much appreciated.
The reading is 1.2 V
